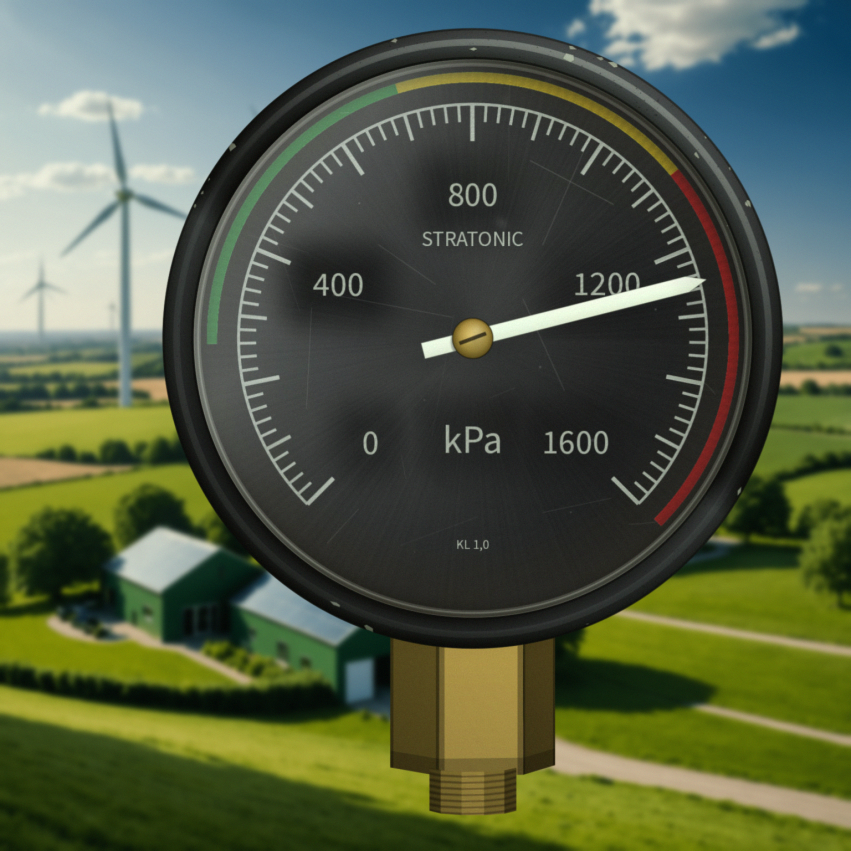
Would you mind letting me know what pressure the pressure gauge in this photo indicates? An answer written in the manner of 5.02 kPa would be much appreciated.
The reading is 1250 kPa
